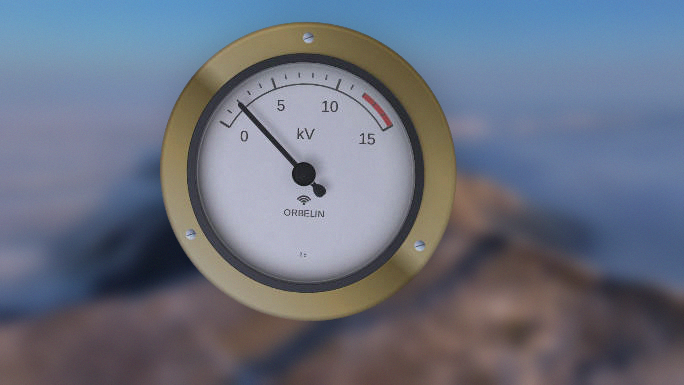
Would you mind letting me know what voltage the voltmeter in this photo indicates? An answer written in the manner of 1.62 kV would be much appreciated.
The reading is 2 kV
